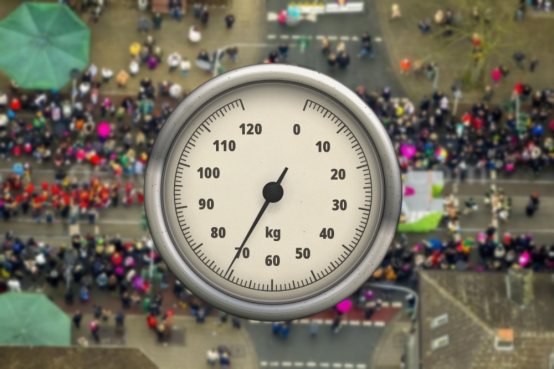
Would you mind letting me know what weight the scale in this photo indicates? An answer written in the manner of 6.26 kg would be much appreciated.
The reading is 71 kg
